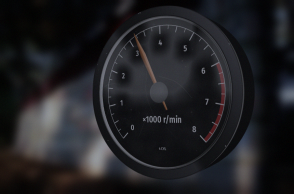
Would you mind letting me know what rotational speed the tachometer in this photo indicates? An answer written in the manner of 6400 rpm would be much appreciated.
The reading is 3250 rpm
